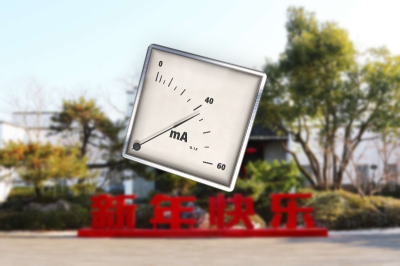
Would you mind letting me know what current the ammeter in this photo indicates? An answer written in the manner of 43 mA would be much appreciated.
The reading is 42.5 mA
